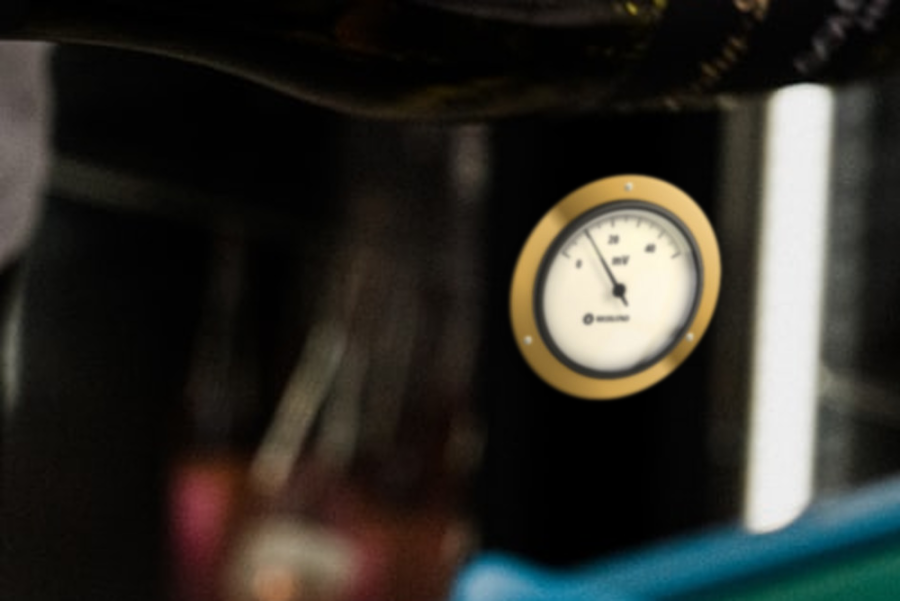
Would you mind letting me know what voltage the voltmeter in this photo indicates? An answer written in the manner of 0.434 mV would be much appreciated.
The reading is 10 mV
